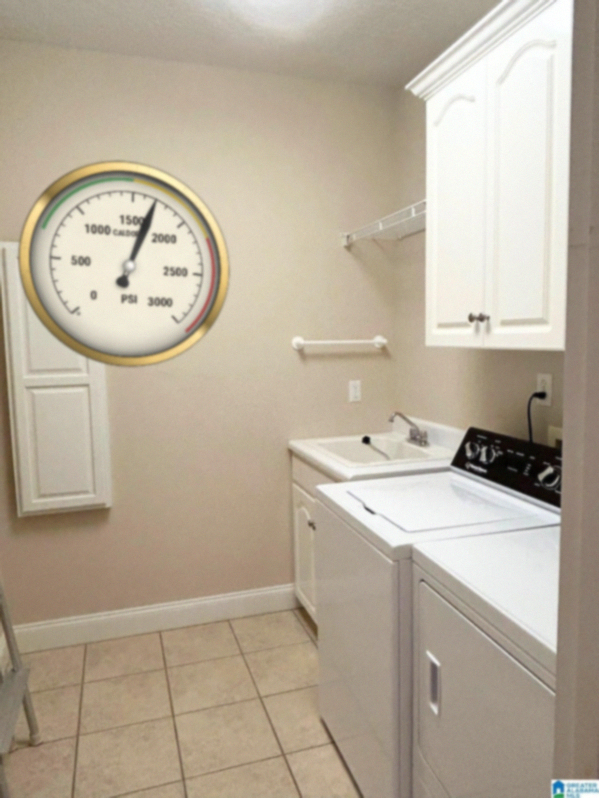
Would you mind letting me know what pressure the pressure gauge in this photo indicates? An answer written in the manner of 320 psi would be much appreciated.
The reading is 1700 psi
